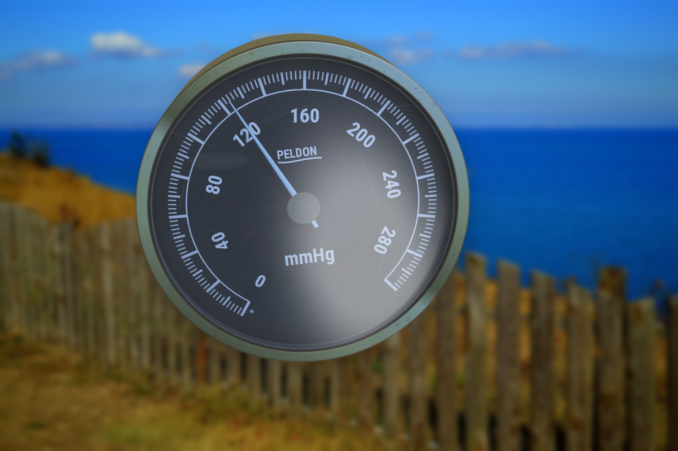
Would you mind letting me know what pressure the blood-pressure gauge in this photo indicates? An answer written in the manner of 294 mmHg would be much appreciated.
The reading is 124 mmHg
